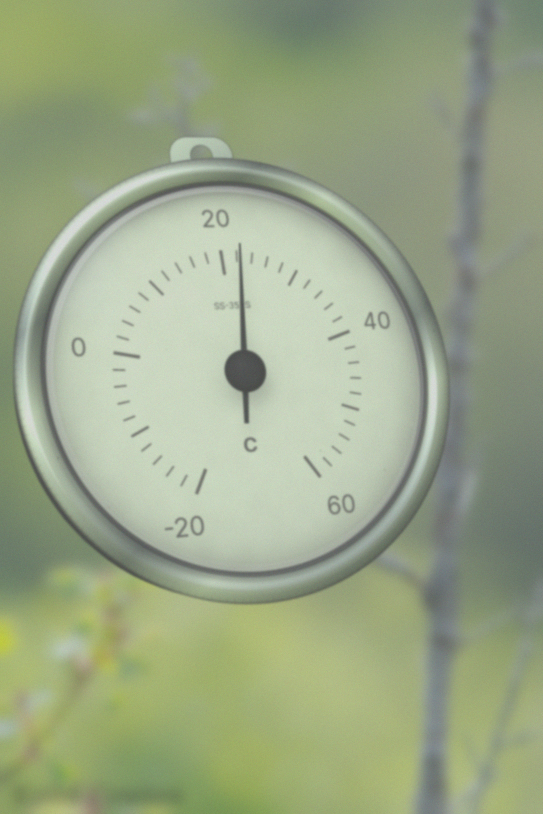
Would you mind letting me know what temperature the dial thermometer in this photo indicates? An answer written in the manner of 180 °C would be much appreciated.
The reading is 22 °C
